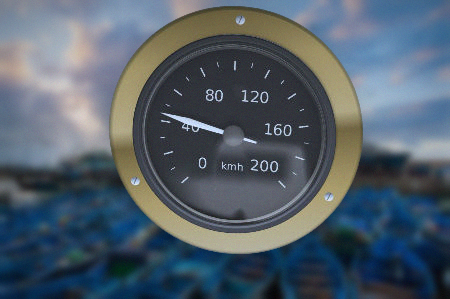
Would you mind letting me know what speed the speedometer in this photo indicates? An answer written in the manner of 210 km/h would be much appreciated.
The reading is 45 km/h
